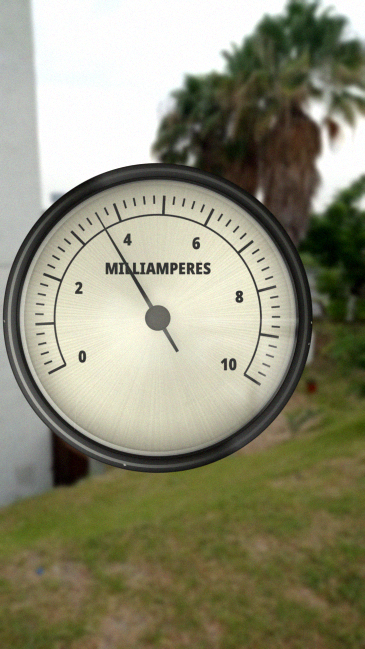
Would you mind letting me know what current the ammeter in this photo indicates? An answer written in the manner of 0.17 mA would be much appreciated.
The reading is 3.6 mA
